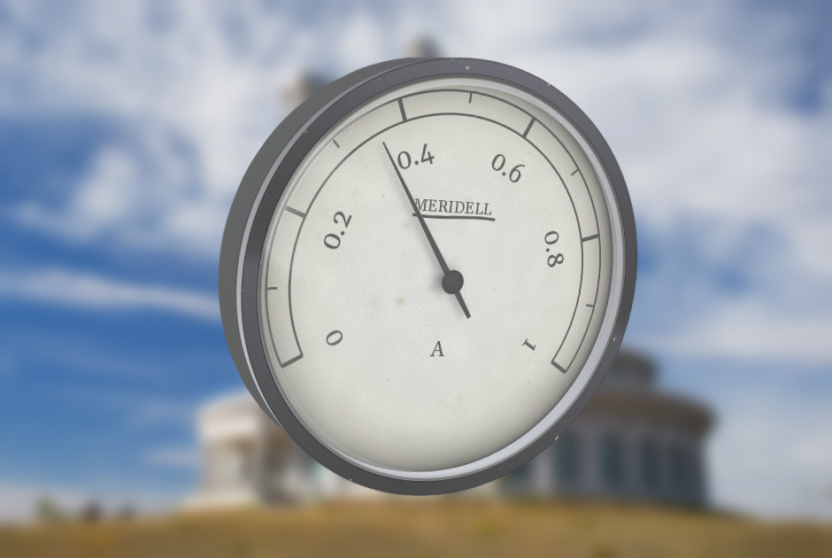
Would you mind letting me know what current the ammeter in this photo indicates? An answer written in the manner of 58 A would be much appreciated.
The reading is 0.35 A
